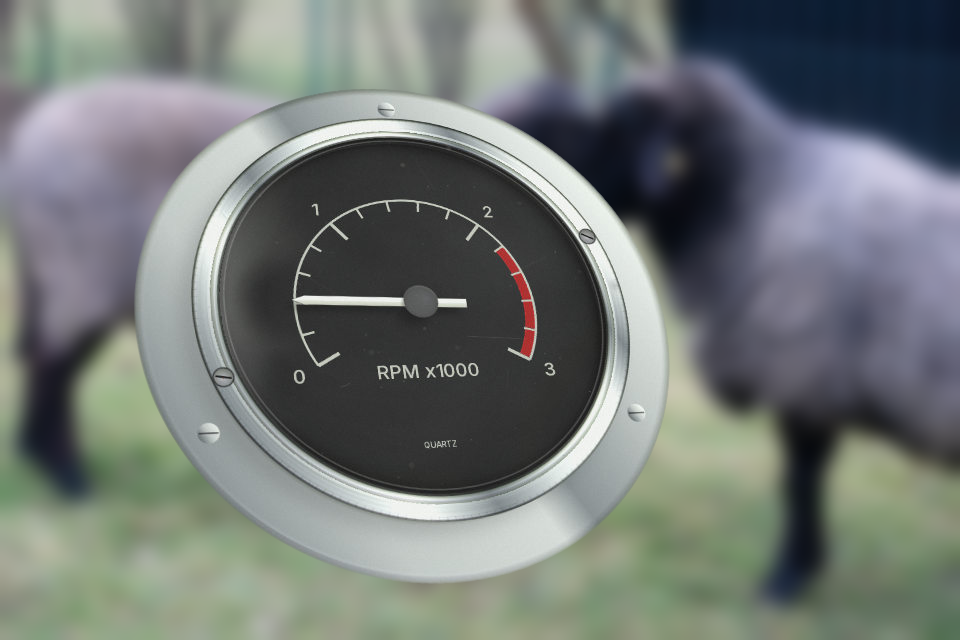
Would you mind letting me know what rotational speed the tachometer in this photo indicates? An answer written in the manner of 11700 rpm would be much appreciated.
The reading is 400 rpm
